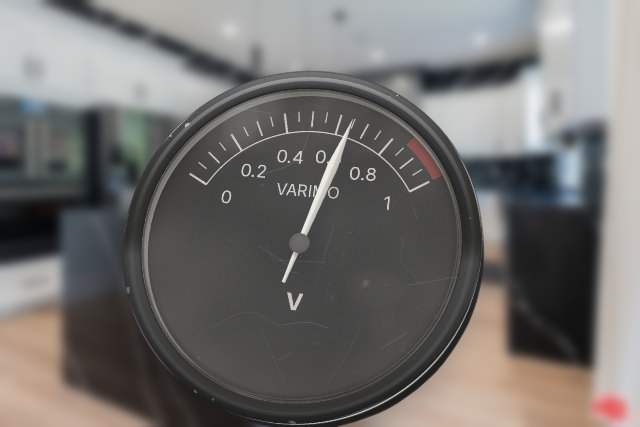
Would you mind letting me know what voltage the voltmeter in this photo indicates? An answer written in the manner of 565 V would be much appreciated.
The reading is 0.65 V
